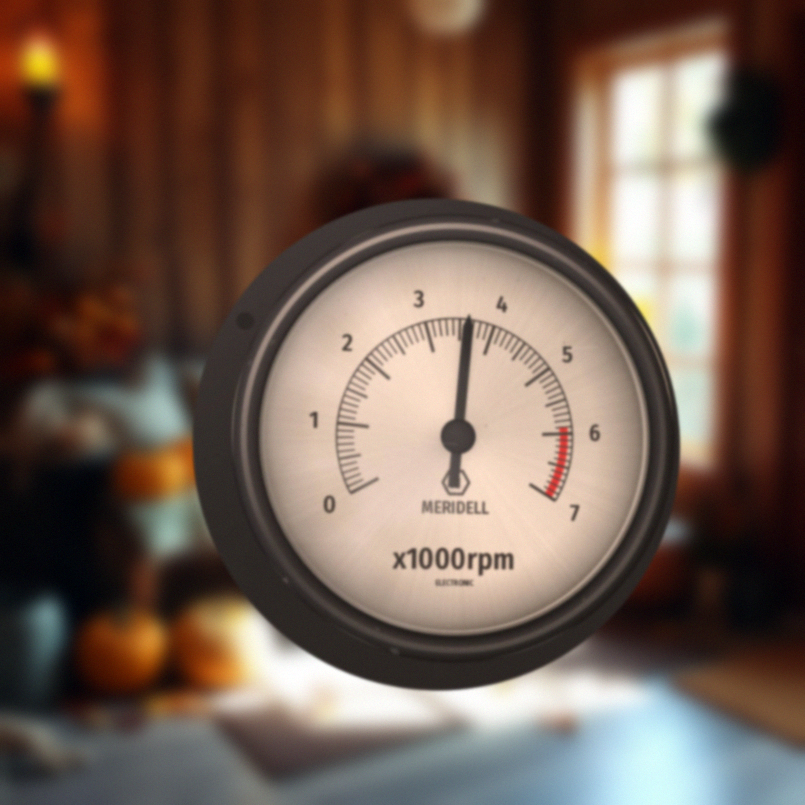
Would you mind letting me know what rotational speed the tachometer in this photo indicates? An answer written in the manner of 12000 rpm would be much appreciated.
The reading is 3600 rpm
